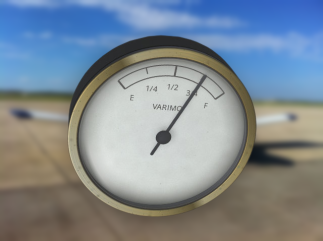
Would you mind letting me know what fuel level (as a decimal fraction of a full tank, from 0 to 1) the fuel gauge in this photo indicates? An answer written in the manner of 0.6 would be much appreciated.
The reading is 0.75
